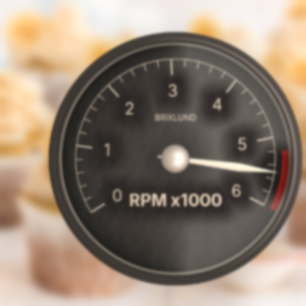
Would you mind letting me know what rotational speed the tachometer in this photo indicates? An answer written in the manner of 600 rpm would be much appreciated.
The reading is 5500 rpm
